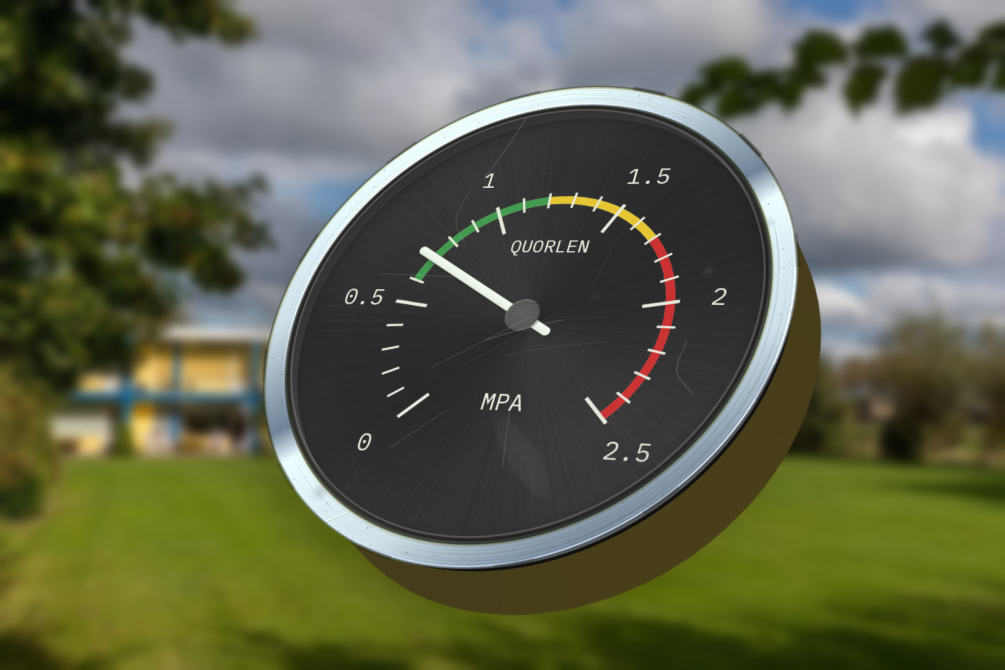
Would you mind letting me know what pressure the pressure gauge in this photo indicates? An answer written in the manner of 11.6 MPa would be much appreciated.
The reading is 0.7 MPa
